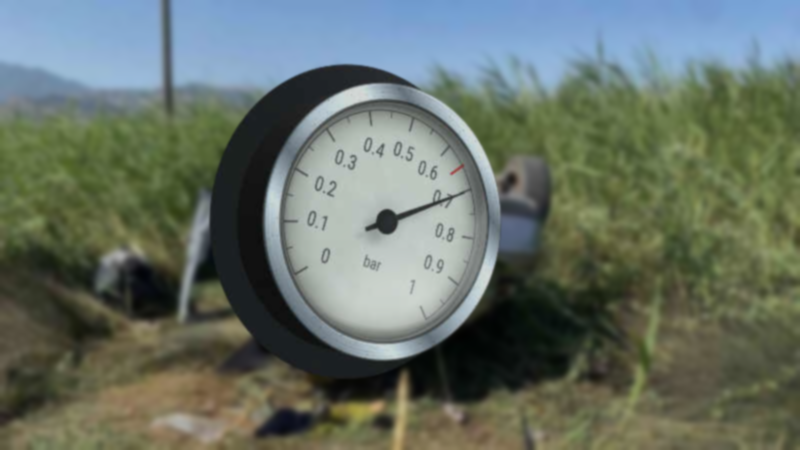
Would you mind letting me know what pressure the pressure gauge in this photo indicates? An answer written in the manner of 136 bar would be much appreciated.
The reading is 0.7 bar
